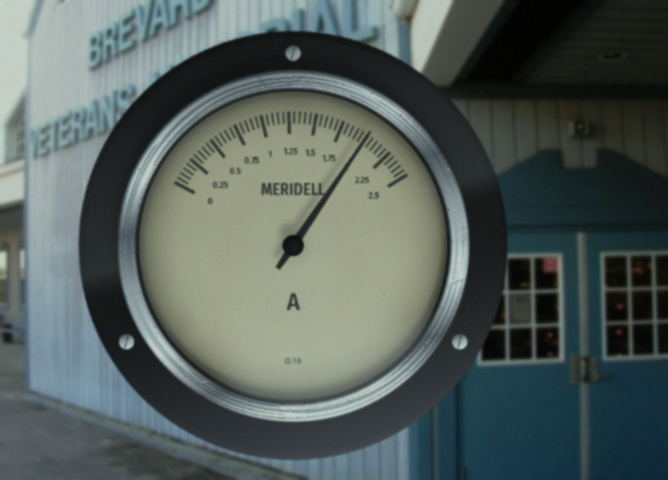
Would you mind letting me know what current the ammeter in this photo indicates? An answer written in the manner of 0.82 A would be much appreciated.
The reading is 2 A
